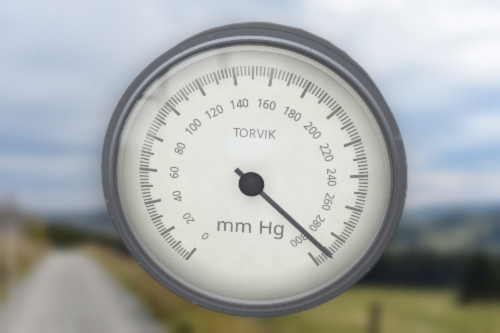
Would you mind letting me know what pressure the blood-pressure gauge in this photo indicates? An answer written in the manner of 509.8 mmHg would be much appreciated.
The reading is 290 mmHg
